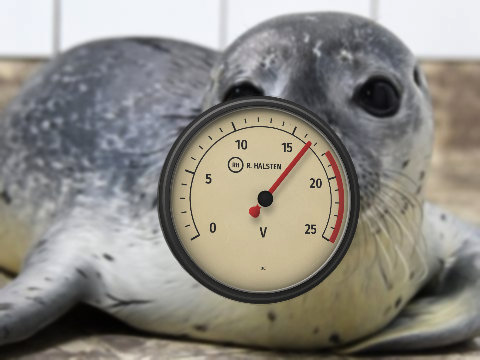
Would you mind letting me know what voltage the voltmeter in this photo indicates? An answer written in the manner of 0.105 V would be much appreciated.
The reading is 16.5 V
